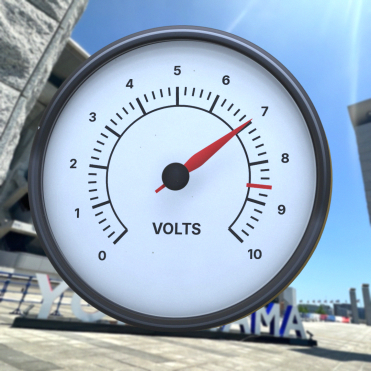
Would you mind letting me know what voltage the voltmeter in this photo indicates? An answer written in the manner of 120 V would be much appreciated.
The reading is 7 V
